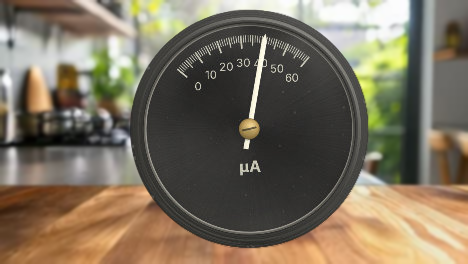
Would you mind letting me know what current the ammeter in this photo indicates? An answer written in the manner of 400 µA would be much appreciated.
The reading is 40 µA
